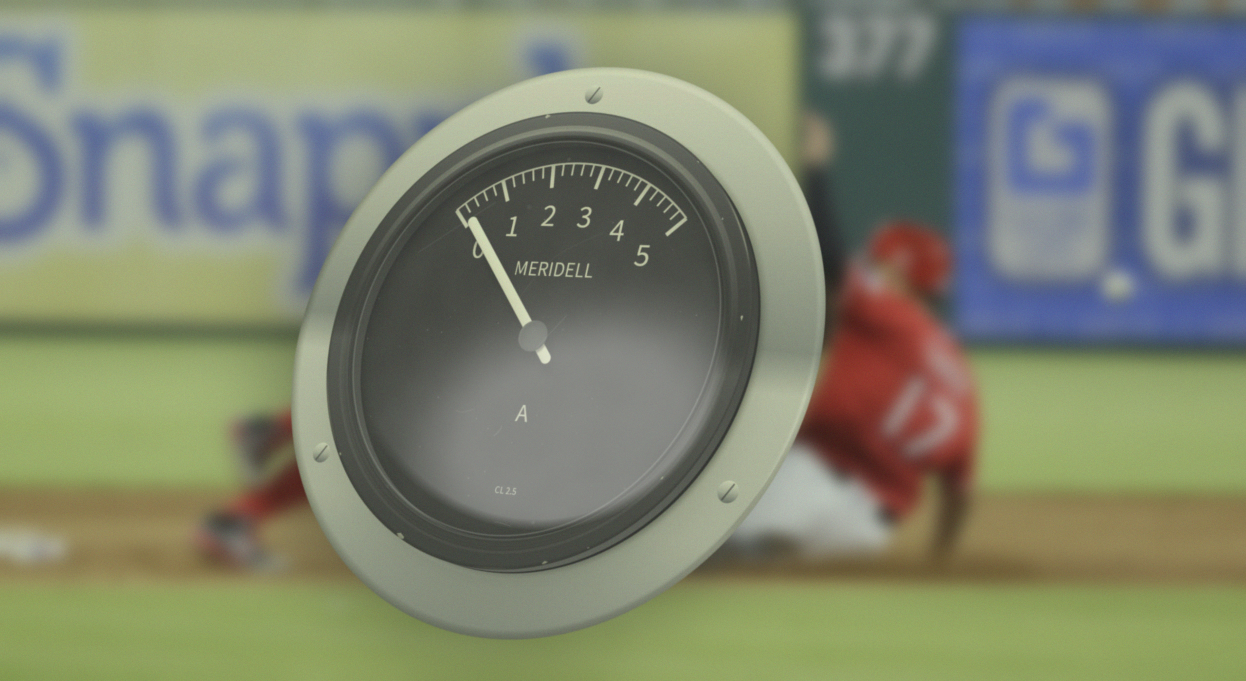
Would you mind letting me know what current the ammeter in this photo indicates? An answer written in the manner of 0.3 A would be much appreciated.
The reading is 0.2 A
